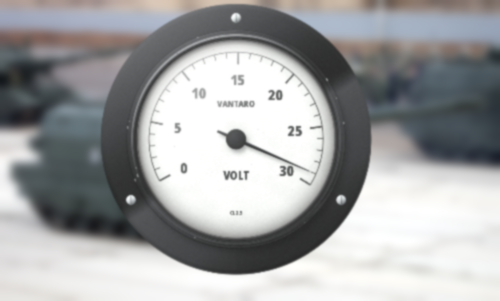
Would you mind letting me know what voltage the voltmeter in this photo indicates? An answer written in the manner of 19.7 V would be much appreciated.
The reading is 29 V
